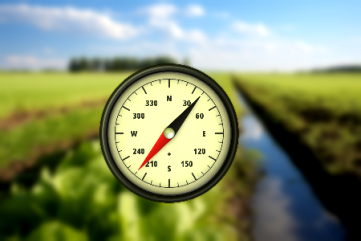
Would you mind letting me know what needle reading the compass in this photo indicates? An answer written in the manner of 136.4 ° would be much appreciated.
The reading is 220 °
